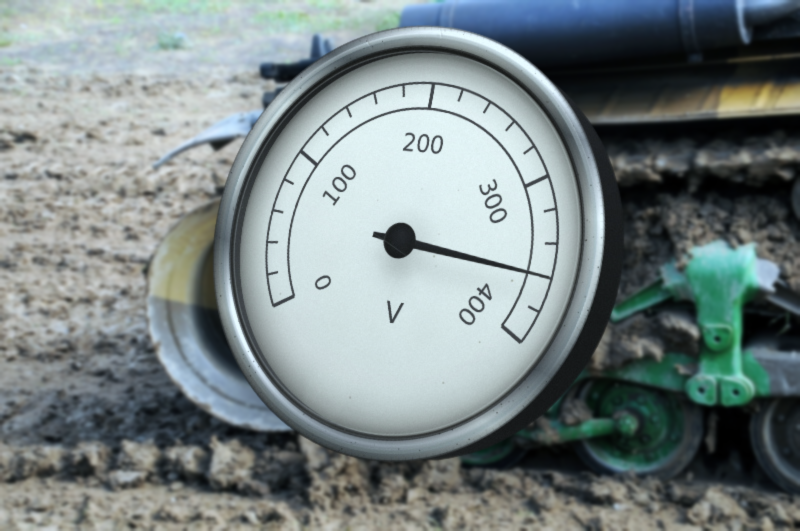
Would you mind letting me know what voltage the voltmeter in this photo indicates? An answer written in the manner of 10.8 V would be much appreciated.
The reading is 360 V
